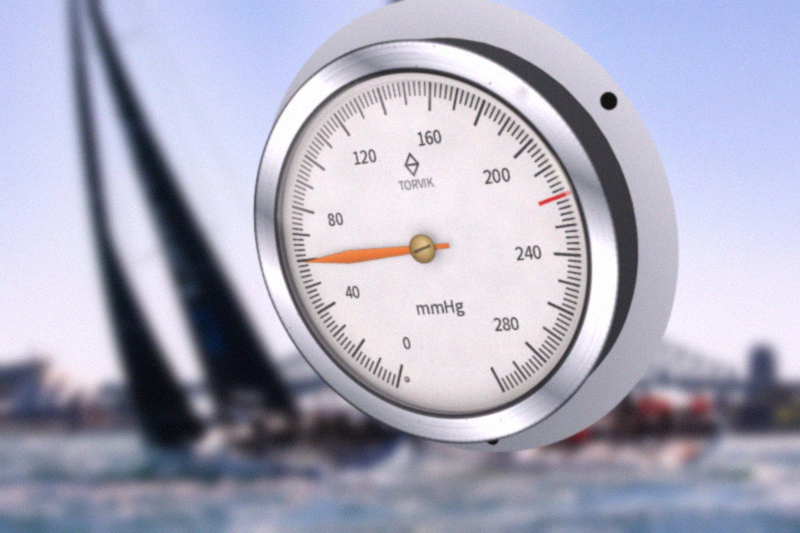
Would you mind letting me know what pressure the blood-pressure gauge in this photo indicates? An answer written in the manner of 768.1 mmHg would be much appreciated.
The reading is 60 mmHg
